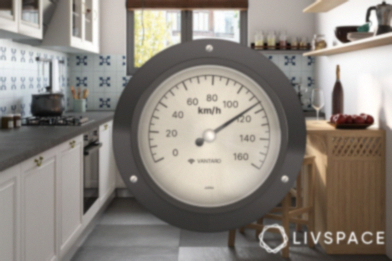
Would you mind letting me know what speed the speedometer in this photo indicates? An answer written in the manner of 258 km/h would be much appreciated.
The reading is 115 km/h
